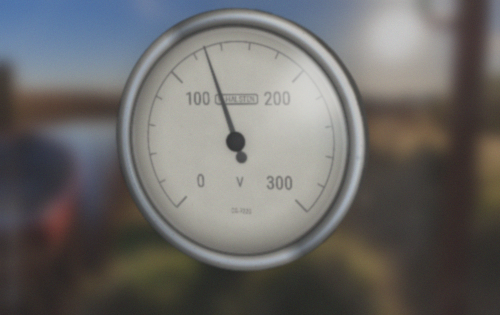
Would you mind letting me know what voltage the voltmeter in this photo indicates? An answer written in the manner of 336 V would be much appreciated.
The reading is 130 V
